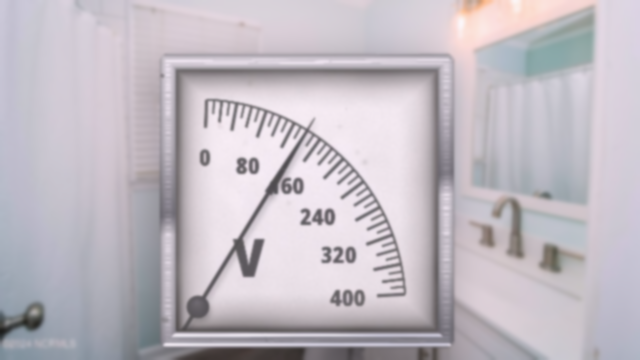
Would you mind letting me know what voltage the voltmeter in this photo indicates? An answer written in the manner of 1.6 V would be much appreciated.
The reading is 140 V
